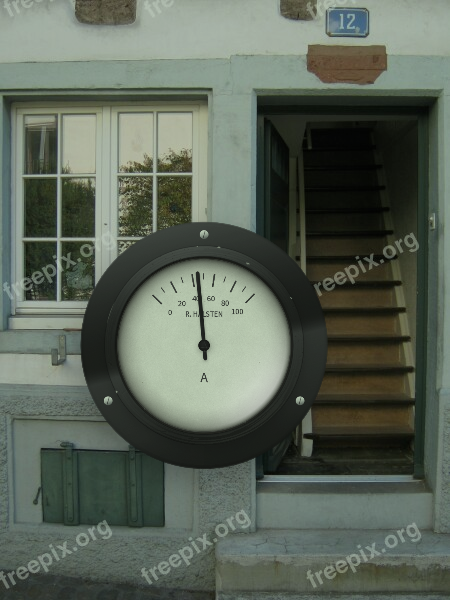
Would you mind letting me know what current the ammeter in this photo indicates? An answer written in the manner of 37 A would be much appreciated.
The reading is 45 A
